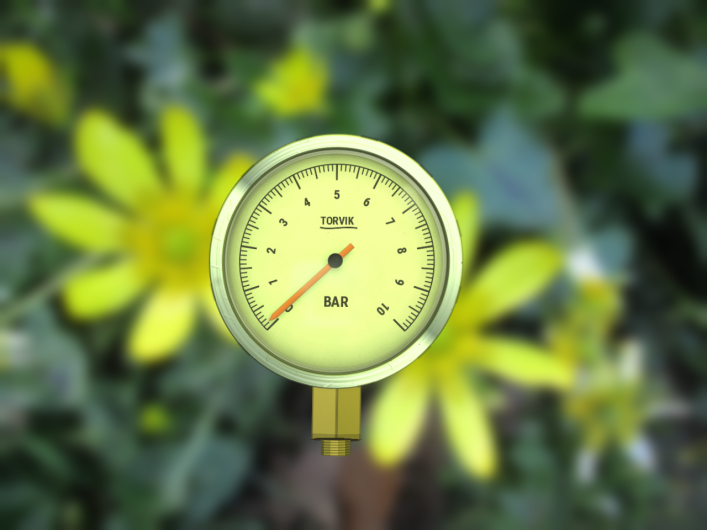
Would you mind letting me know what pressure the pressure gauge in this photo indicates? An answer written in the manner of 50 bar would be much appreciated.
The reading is 0.1 bar
